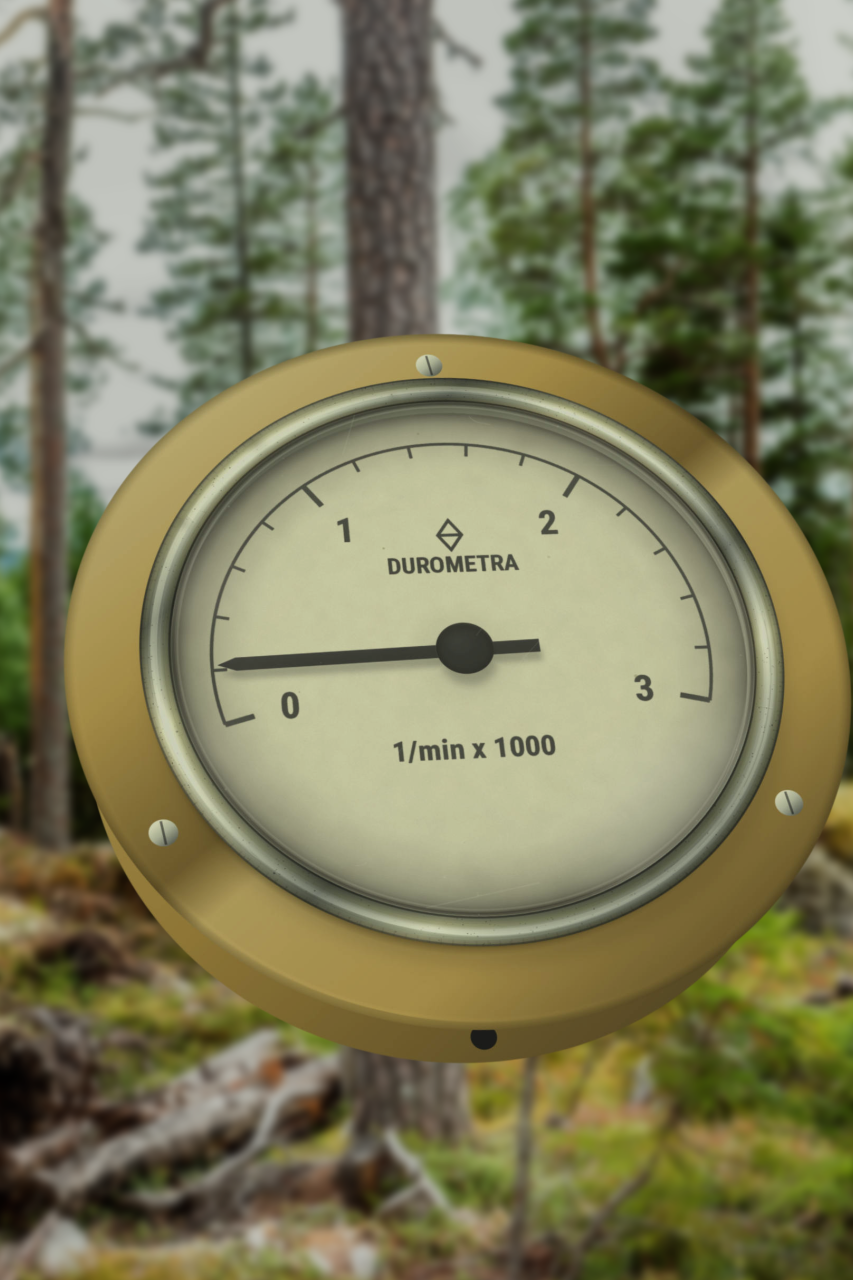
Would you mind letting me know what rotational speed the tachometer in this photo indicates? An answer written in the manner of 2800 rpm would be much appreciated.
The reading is 200 rpm
